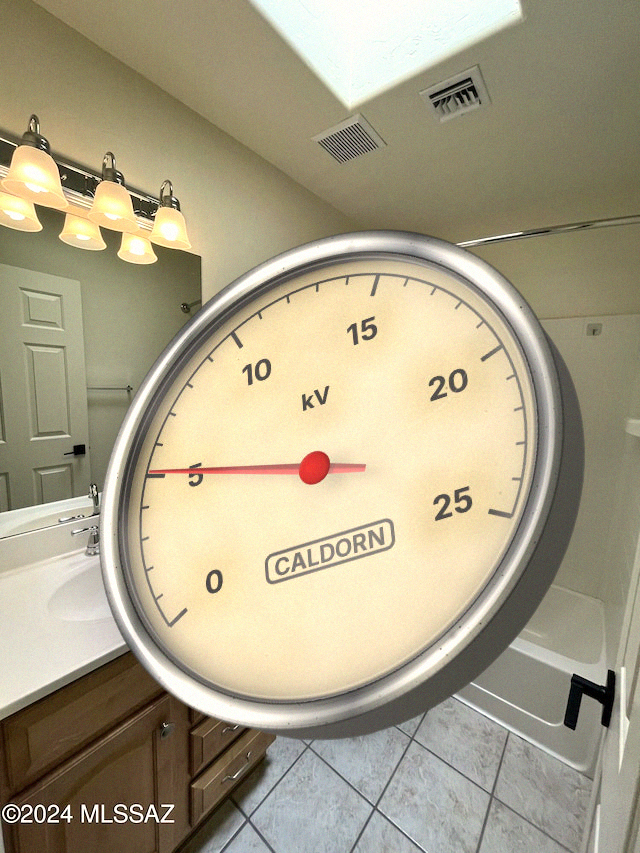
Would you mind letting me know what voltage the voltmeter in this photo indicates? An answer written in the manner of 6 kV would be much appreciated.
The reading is 5 kV
